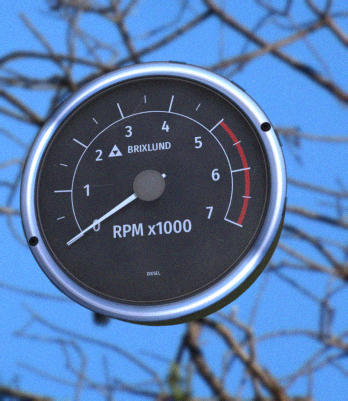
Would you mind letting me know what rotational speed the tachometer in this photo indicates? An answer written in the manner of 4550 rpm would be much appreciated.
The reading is 0 rpm
